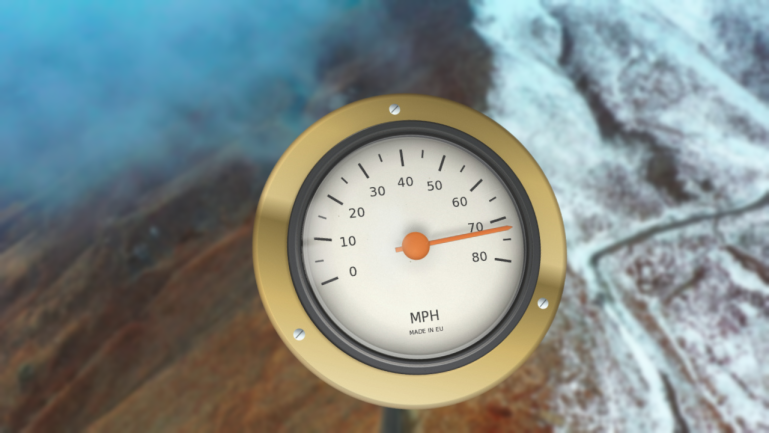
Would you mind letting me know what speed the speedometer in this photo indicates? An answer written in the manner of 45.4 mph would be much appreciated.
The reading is 72.5 mph
